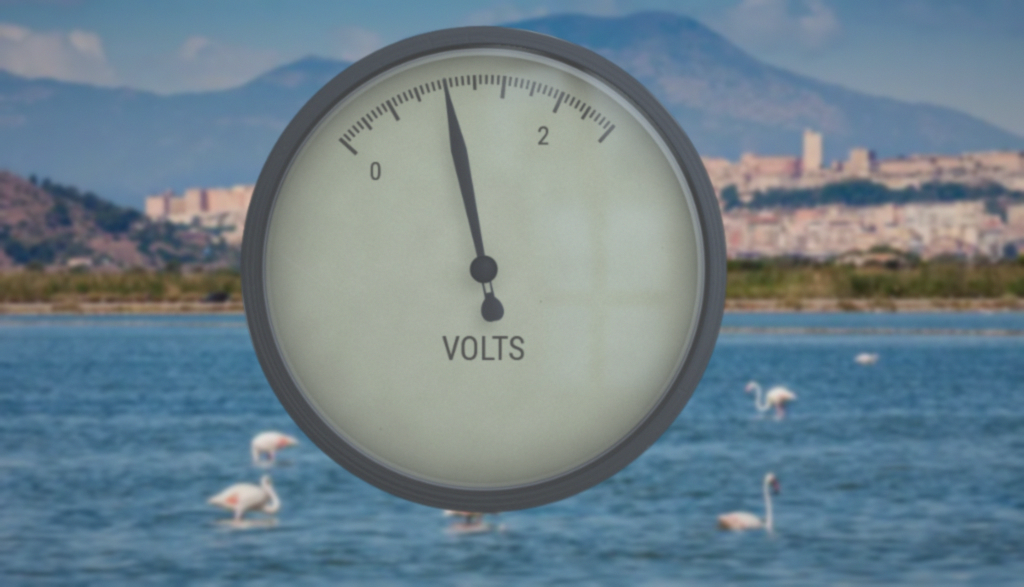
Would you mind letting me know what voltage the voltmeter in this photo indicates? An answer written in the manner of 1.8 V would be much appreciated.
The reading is 1 V
